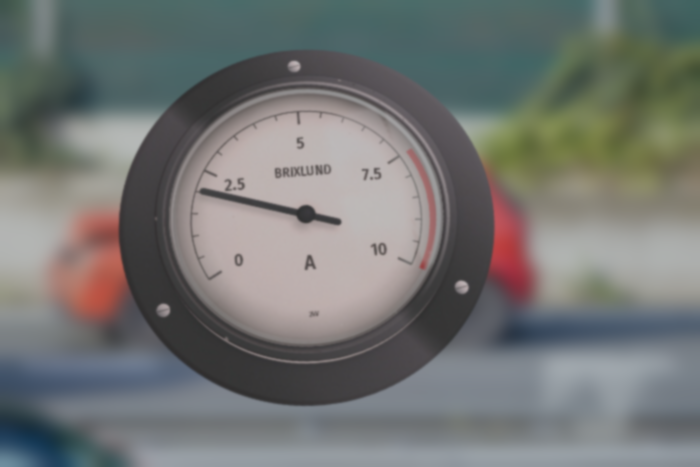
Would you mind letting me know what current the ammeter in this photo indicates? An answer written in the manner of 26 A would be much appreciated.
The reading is 2 A
